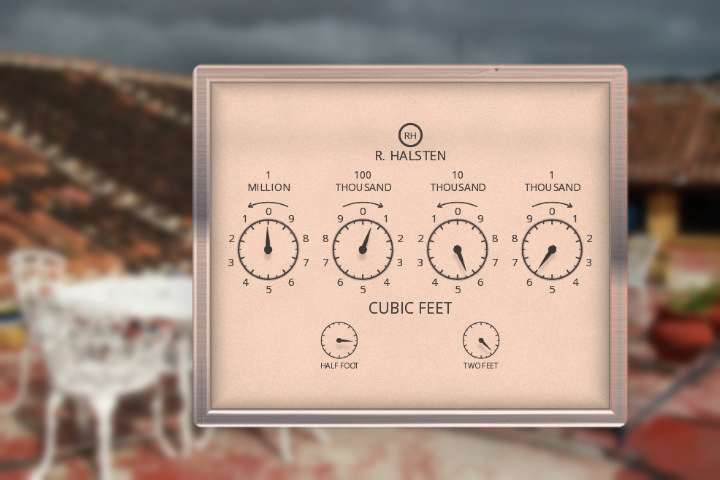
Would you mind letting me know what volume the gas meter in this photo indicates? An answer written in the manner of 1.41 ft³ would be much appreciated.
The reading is 5600 ft³
